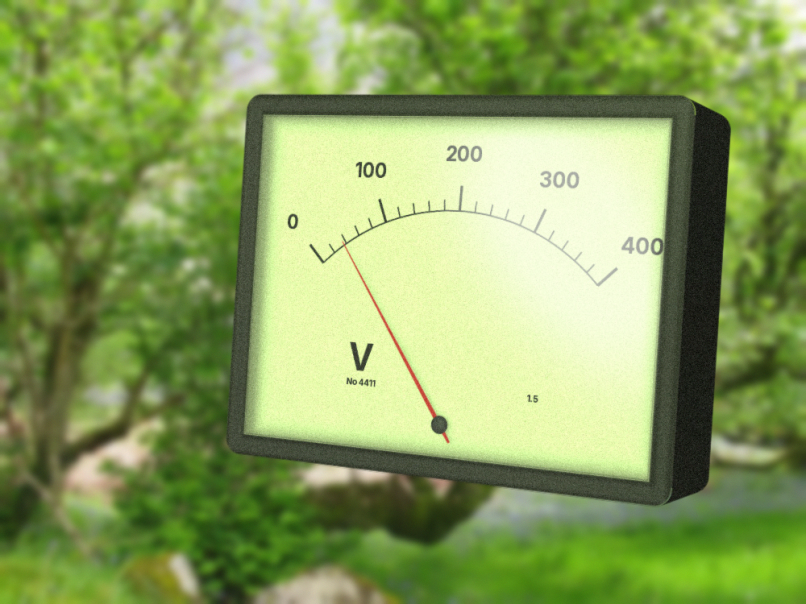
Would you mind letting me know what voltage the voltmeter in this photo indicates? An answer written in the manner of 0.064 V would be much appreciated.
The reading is 40 V
